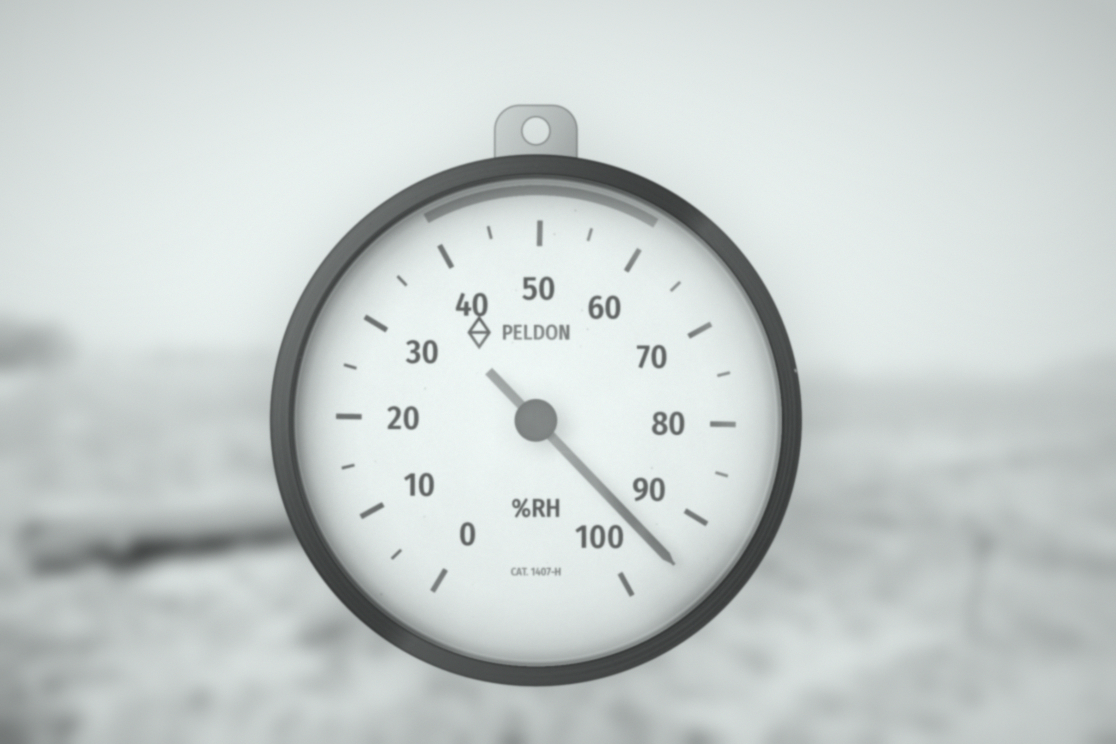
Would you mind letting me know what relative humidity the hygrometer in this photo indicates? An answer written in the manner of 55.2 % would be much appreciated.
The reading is 95 %
